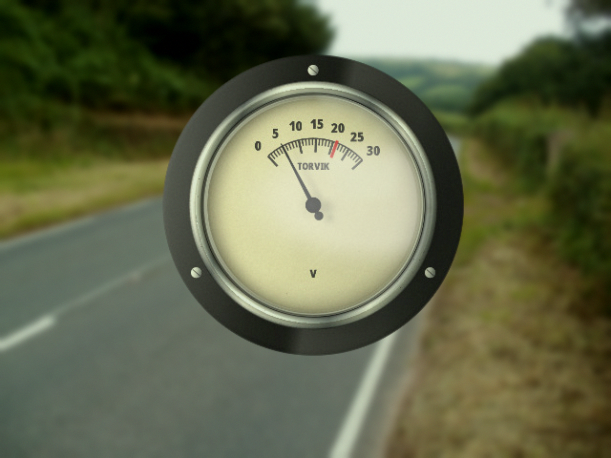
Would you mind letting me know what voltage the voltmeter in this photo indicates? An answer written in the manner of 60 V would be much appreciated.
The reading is 5 V
